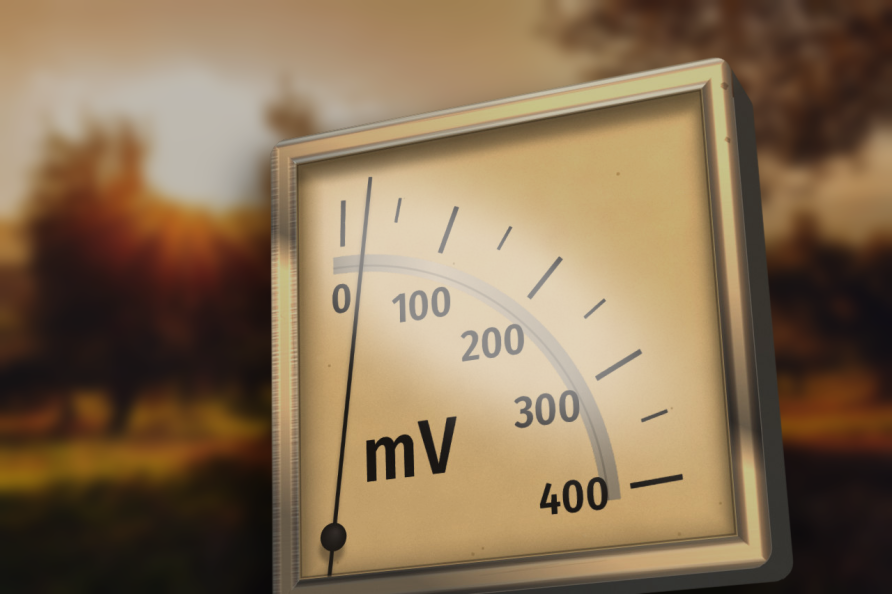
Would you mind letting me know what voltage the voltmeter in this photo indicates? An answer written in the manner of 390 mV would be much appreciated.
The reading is 25 mV
